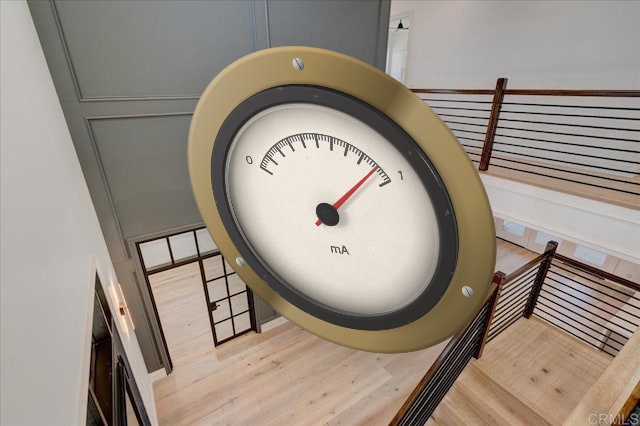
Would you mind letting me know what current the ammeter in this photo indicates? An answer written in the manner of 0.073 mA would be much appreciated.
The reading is 0.9 mA
